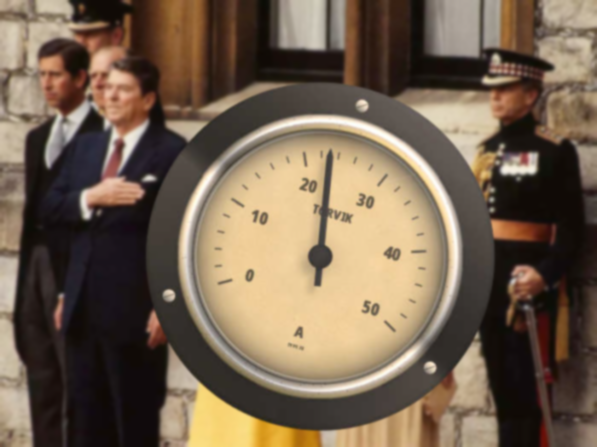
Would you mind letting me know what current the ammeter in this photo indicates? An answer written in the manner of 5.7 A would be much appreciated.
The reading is 23 A
